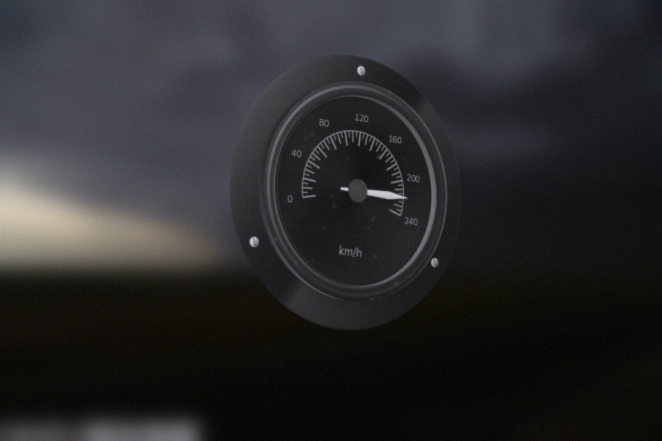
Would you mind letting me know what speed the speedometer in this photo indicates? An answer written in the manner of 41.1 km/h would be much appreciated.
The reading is 220 km/h
